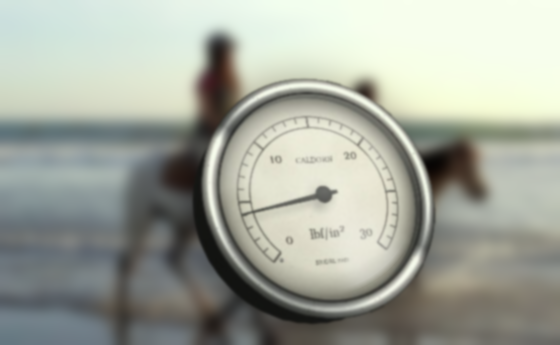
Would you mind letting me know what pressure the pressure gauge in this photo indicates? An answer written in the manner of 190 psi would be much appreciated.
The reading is 4 psi
